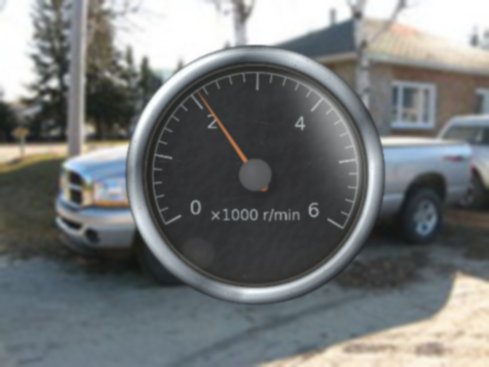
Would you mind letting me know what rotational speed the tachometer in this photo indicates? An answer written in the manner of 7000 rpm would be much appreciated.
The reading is 2100 rpm
